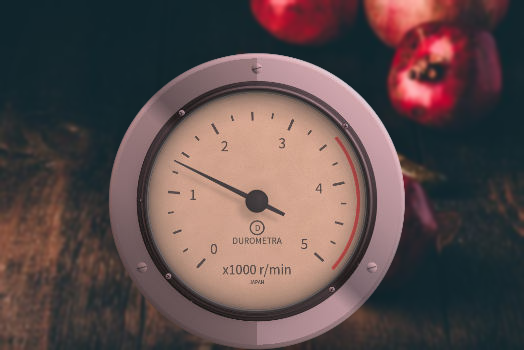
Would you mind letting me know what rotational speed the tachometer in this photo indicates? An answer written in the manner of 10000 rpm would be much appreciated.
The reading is 1375 rpm
